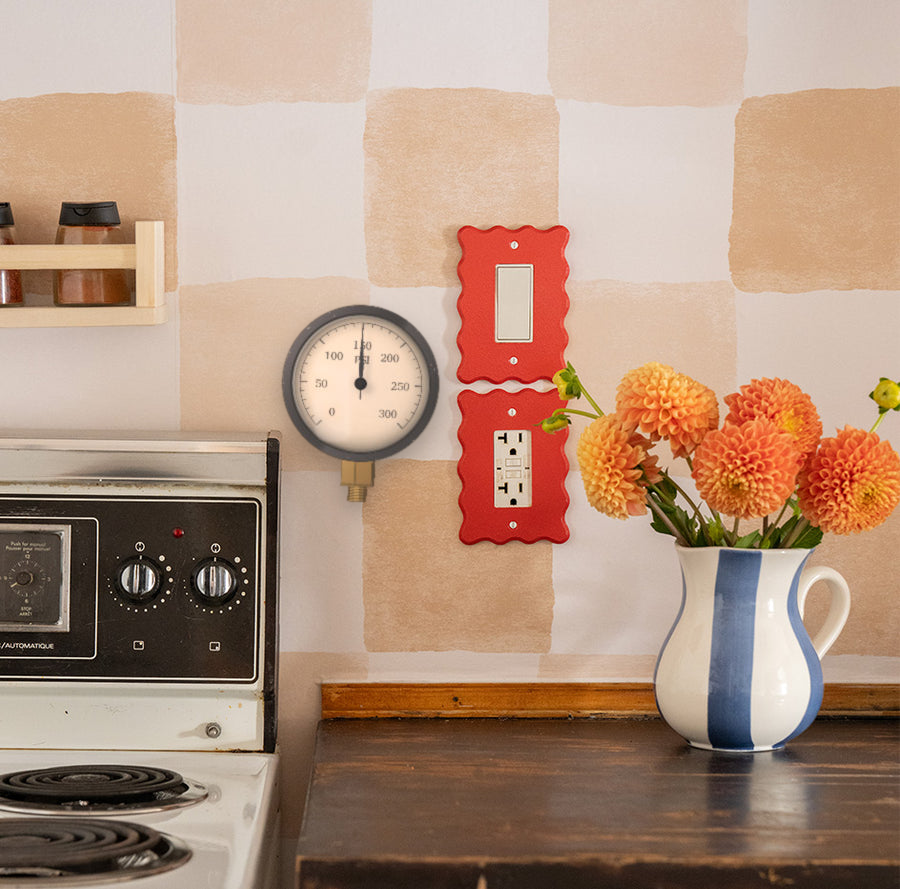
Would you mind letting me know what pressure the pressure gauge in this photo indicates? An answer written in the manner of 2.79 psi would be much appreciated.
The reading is 150 psi
